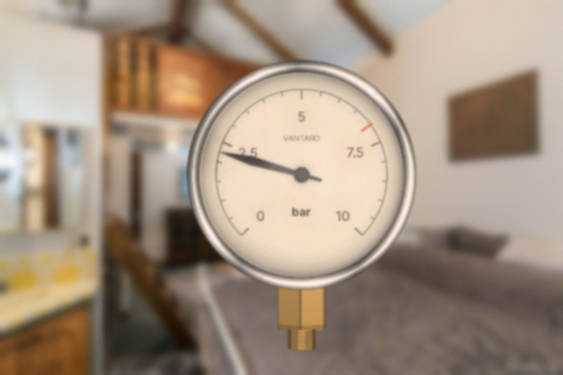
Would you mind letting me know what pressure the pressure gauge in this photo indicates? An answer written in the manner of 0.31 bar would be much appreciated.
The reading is 2.25 bar
